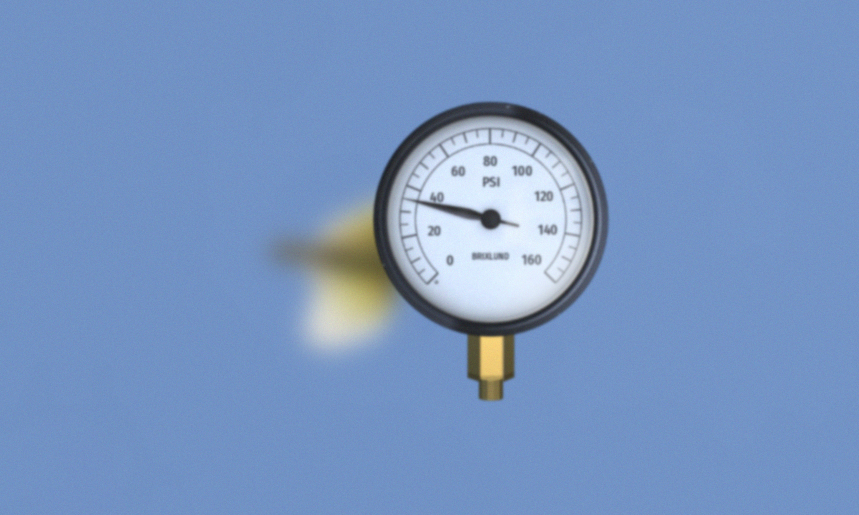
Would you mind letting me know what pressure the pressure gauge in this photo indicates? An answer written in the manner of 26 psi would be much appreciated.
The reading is 35 psi
